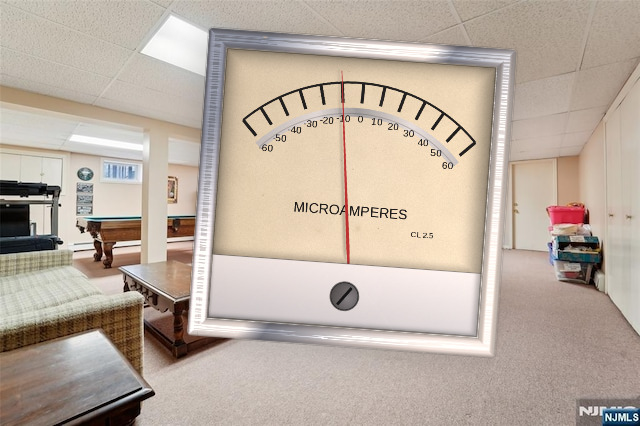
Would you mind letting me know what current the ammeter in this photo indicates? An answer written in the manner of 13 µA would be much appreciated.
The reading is -10 µA
